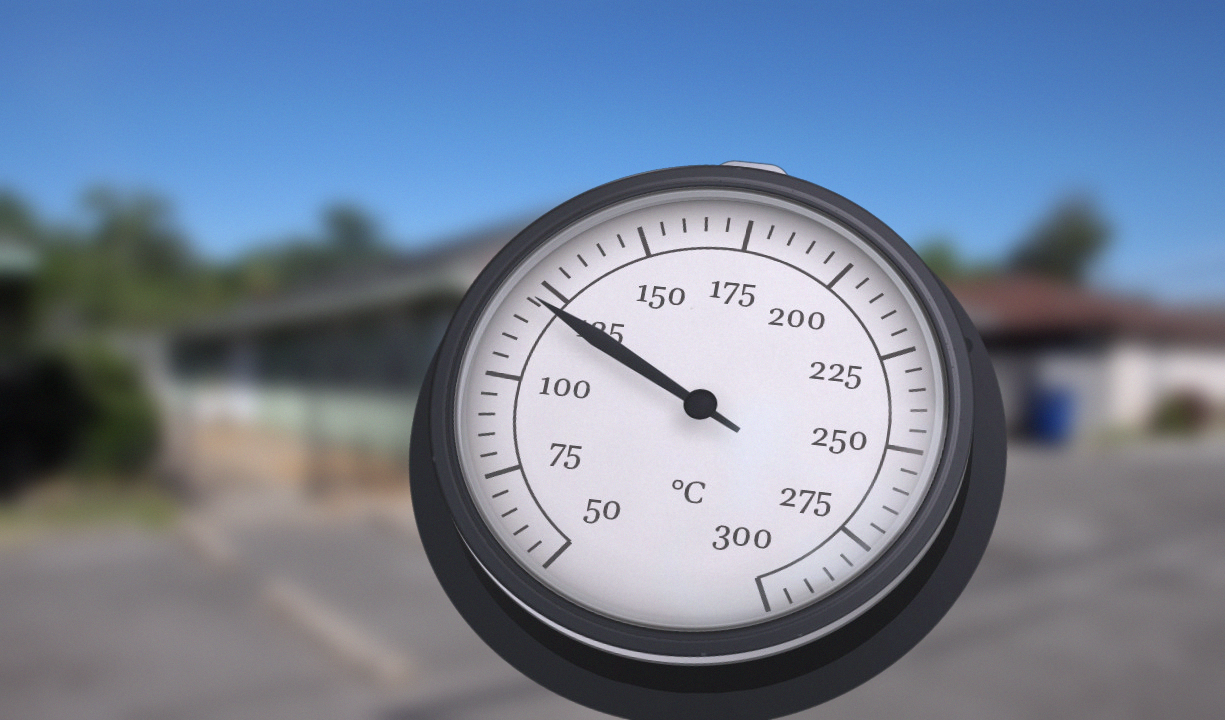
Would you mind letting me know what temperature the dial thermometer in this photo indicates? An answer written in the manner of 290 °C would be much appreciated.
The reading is 120 °C
